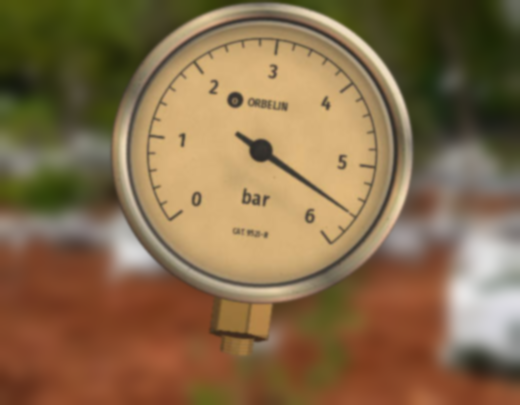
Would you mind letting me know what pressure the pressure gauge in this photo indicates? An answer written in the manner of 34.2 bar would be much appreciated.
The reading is 5.6 bar
